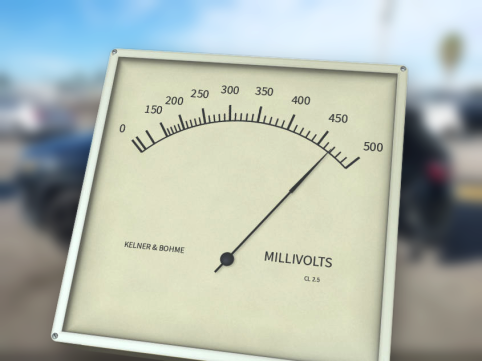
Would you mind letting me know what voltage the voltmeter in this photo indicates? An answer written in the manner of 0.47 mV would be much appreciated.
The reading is 470 mV
